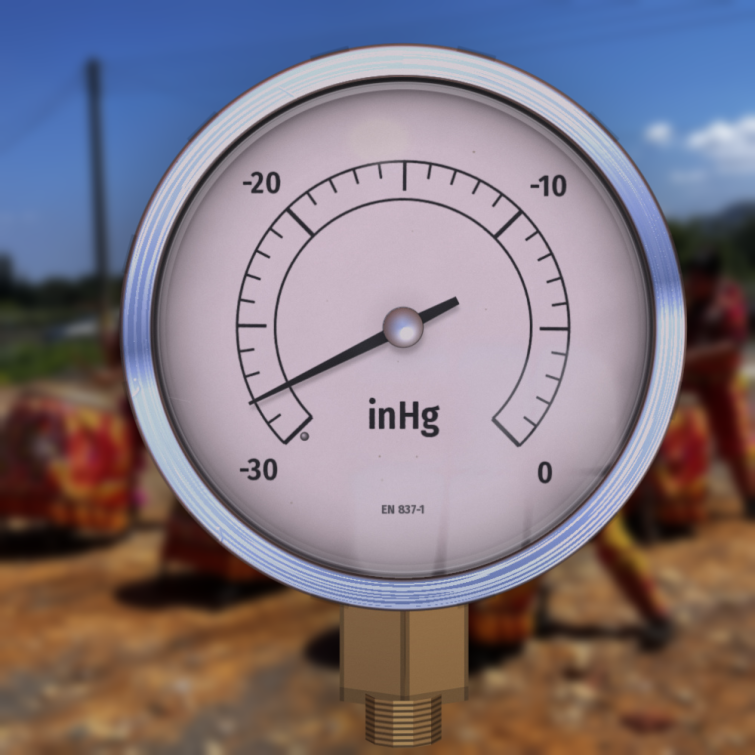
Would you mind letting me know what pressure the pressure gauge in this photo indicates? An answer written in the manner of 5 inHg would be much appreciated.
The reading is -28 inHg
